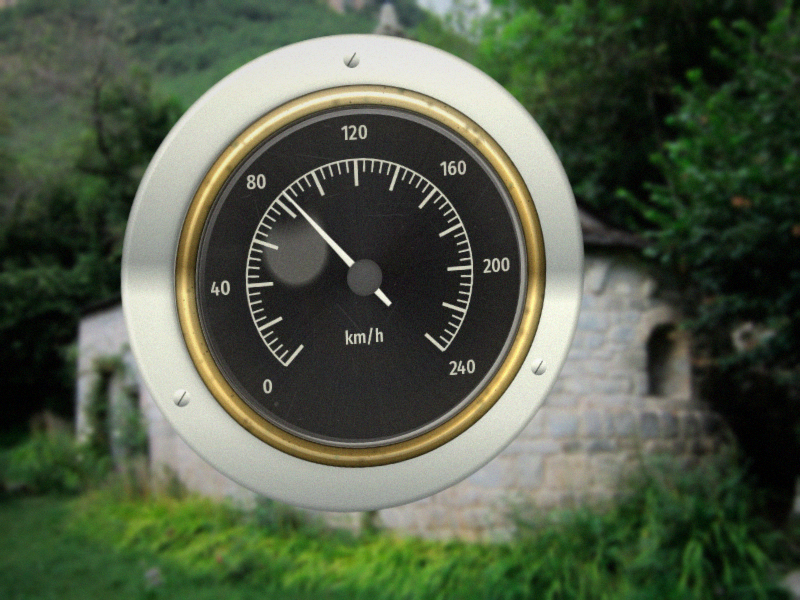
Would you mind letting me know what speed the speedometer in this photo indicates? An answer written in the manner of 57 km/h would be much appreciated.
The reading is 84 km/h
